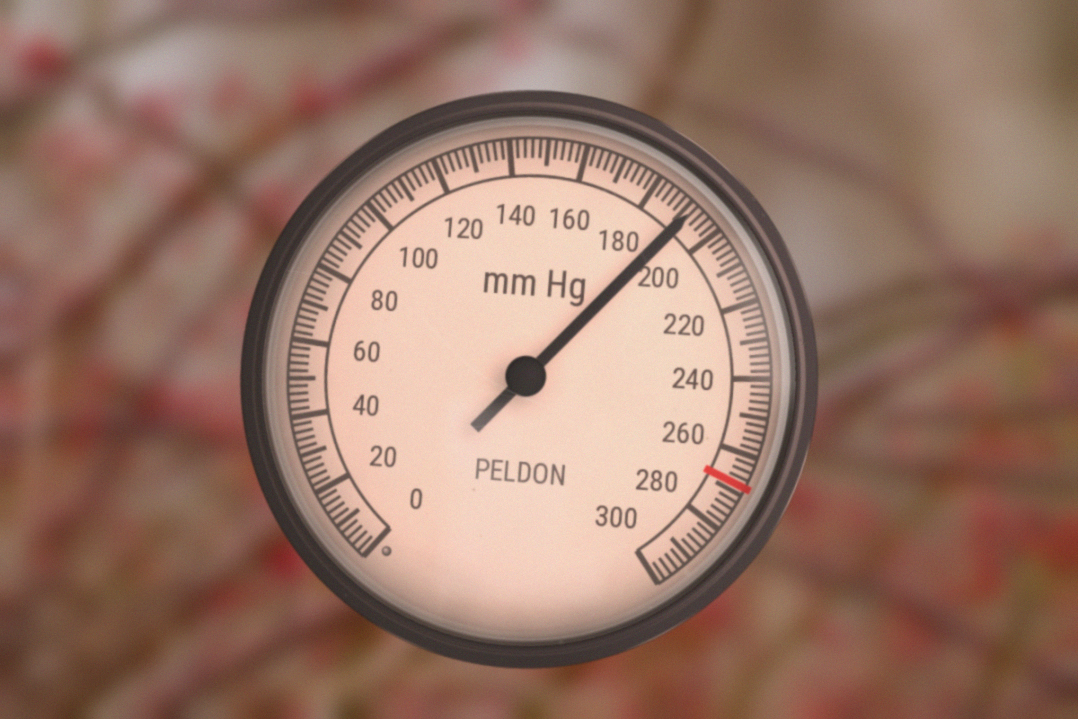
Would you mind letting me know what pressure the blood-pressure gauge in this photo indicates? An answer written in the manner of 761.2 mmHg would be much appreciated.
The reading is 192 mmHg
